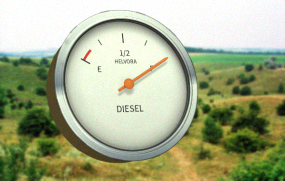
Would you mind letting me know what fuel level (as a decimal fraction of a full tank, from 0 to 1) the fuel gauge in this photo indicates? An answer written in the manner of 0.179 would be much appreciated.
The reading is 1
